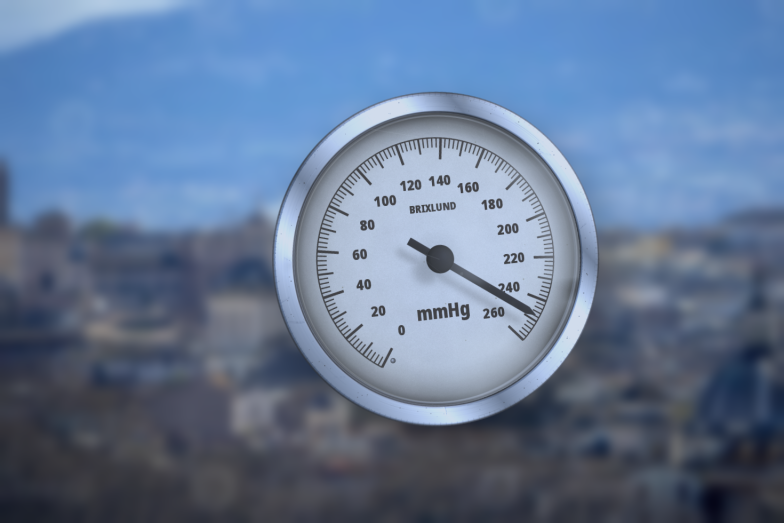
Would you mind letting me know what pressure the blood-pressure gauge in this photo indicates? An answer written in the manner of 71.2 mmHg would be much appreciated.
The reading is 248 mmHg
